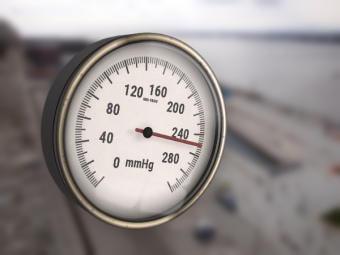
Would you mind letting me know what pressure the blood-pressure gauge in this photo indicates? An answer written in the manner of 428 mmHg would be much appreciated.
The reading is 250 mmHg
